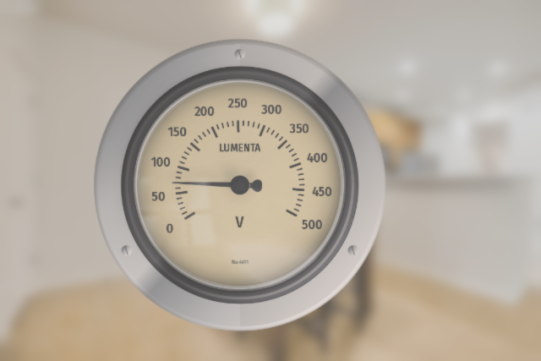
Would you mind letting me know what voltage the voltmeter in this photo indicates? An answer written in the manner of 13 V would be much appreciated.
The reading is 70 V
